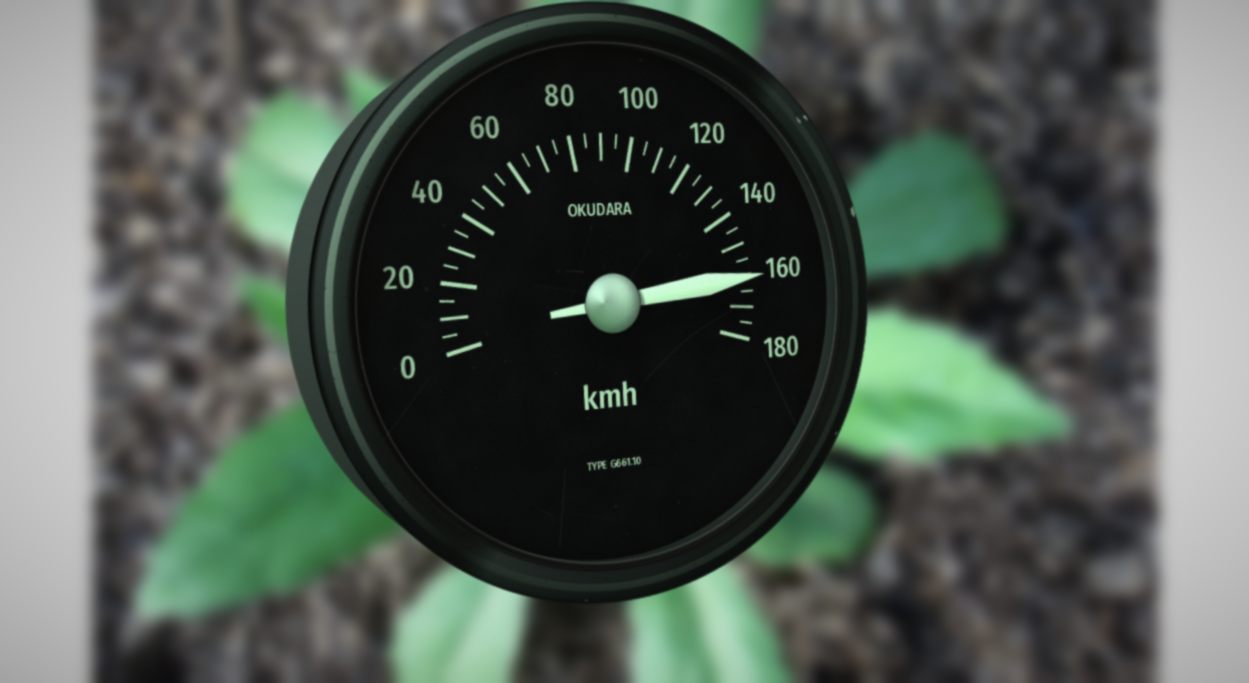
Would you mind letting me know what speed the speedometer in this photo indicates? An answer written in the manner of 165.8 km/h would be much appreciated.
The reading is 160 km/h
